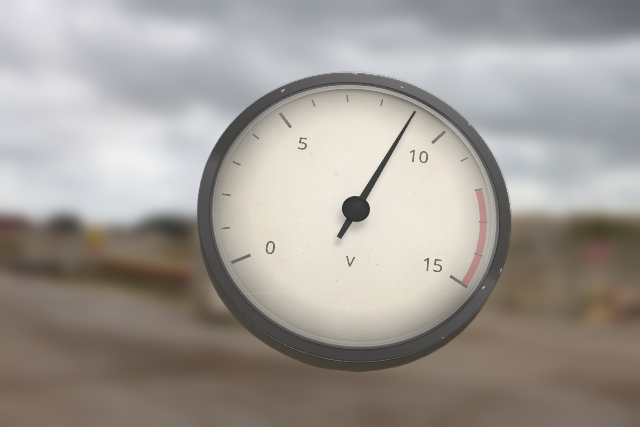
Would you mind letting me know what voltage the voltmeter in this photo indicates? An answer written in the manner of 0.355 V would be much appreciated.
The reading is 9 V
